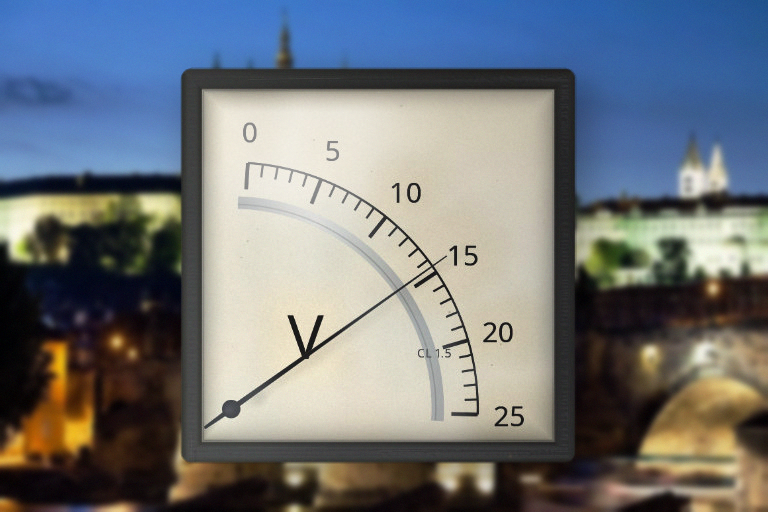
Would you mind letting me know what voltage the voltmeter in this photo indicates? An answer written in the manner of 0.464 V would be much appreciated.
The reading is 14.5 V
